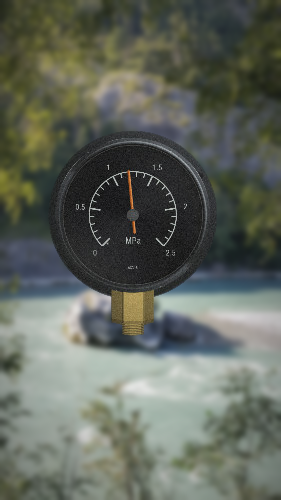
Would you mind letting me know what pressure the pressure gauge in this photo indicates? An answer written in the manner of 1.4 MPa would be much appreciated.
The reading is 1.2 MPa
